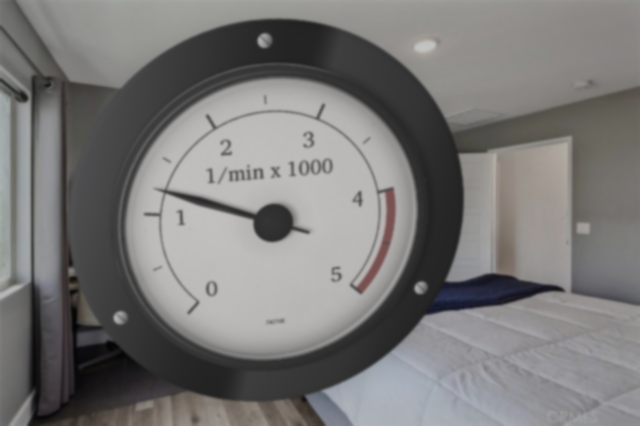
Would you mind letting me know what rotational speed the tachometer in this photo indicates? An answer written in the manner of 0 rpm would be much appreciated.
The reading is 1250 rpm
